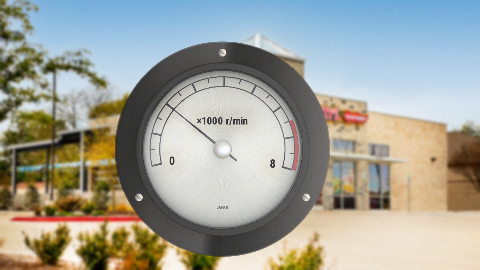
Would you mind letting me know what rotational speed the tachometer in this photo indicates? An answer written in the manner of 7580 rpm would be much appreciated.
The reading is 2000 rpm
